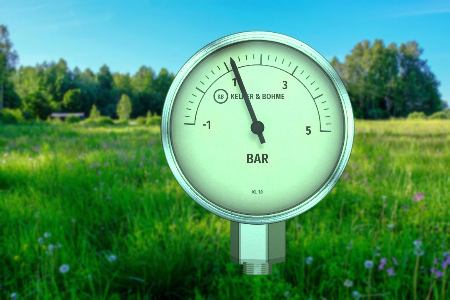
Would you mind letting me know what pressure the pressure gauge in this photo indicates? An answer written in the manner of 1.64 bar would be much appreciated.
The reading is 1.2 bar
